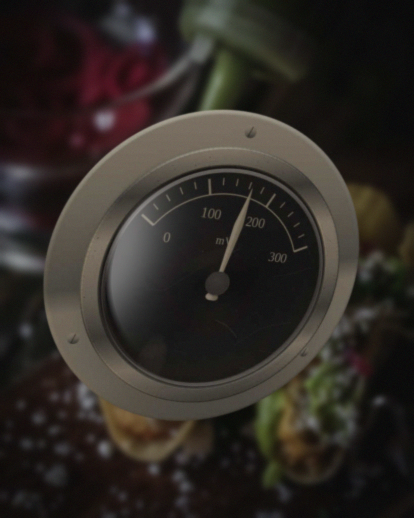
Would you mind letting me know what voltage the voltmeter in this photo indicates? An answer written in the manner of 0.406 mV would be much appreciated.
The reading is 160 mV
